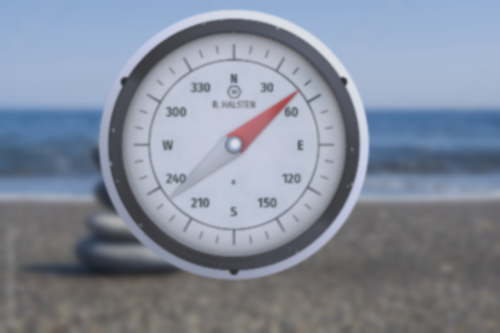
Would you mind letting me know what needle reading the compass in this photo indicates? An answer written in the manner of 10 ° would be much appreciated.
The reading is 50 °
